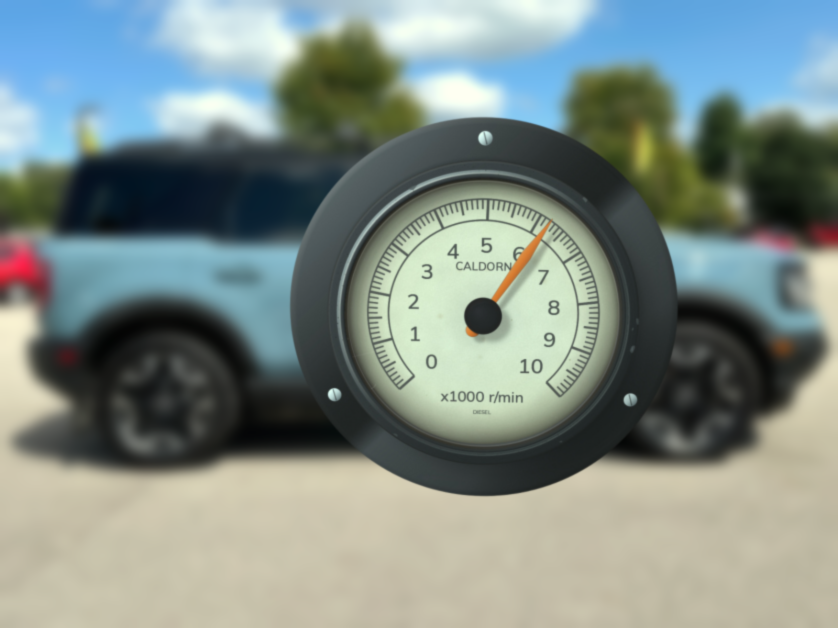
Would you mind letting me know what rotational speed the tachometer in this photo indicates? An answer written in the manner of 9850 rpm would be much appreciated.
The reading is 6200 rpm
